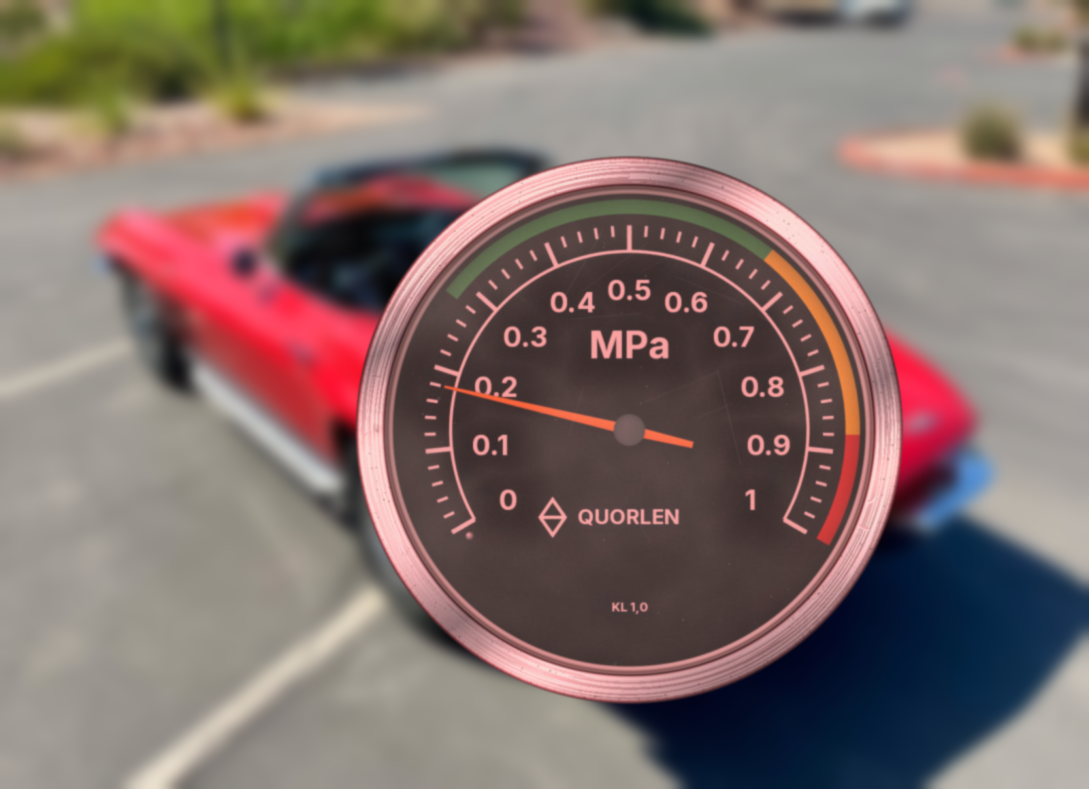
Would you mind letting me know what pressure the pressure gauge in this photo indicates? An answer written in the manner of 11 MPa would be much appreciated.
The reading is 0.18 MPa
